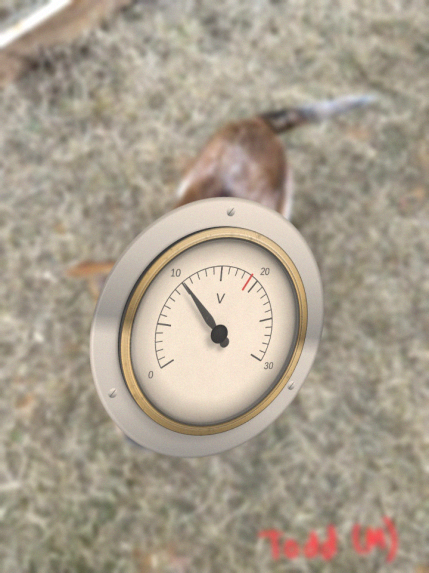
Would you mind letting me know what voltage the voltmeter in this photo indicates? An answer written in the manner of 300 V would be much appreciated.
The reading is 10 V
